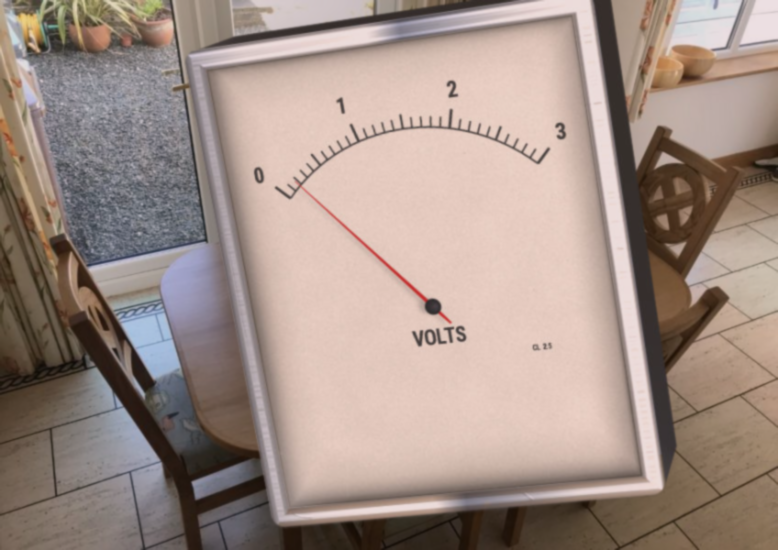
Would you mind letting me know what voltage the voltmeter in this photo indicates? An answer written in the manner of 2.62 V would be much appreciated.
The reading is 0.2 V
